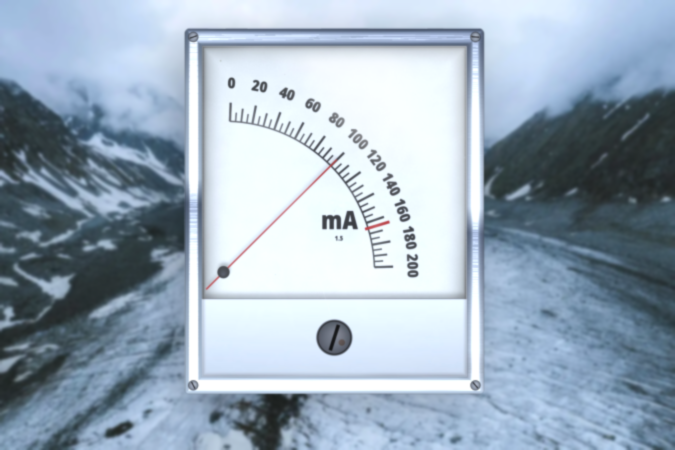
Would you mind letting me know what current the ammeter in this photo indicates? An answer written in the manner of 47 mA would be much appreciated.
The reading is 100 mA
